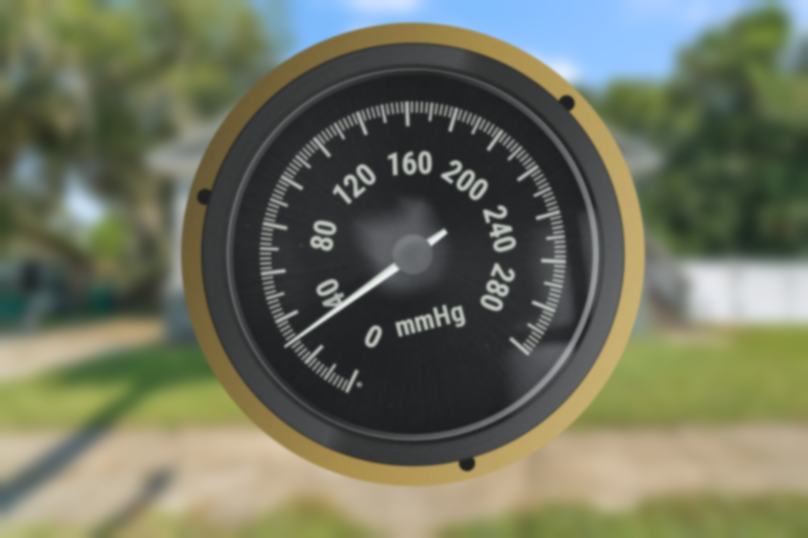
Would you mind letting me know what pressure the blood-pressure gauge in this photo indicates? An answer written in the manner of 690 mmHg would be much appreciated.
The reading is 30 mmHg
